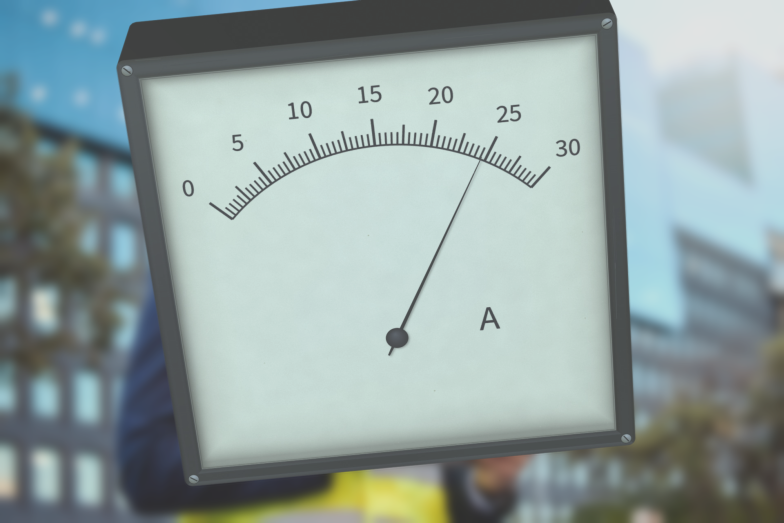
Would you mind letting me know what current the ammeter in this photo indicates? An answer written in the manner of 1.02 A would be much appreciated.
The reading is 24.5 A
